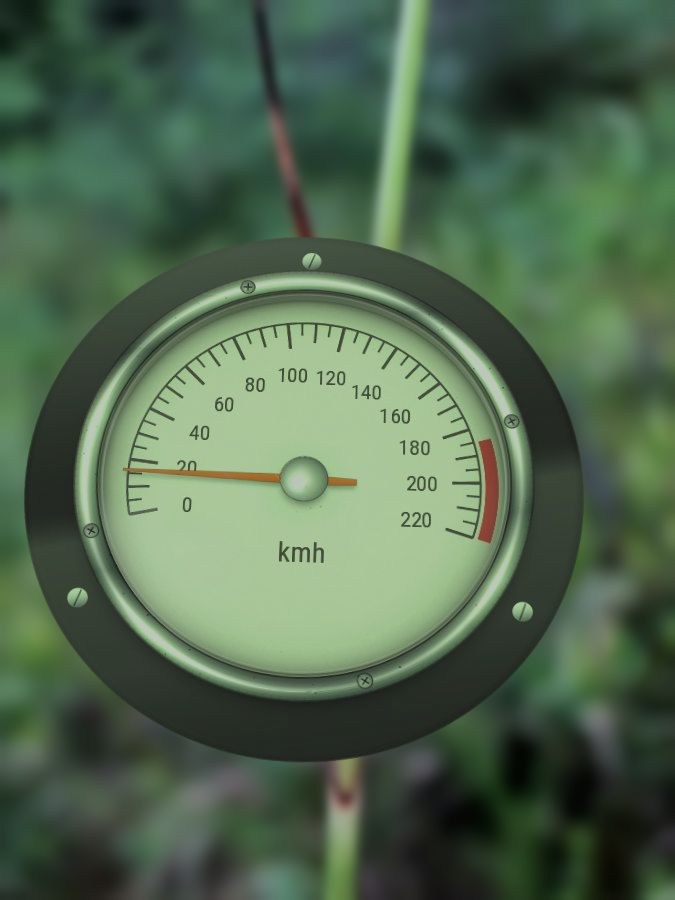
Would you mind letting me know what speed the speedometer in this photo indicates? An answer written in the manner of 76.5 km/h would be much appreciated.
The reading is 15 km/h
